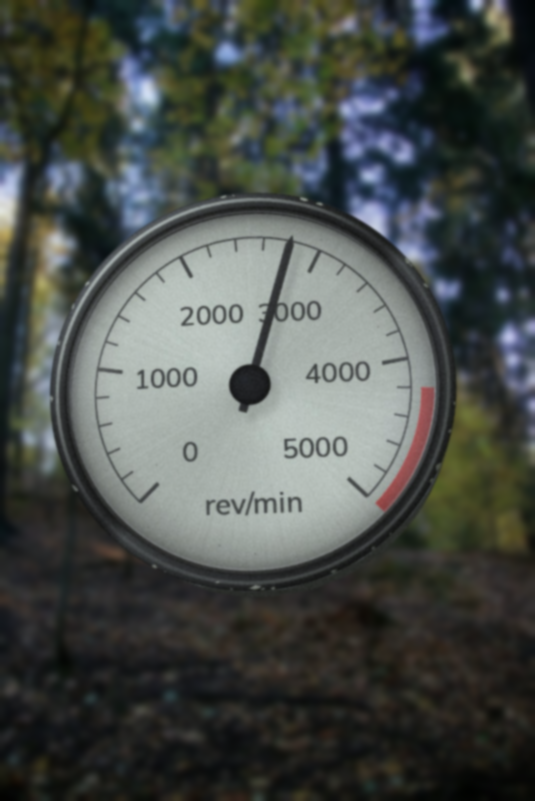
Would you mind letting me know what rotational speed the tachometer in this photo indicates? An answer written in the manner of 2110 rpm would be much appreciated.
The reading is 2800 rpm
